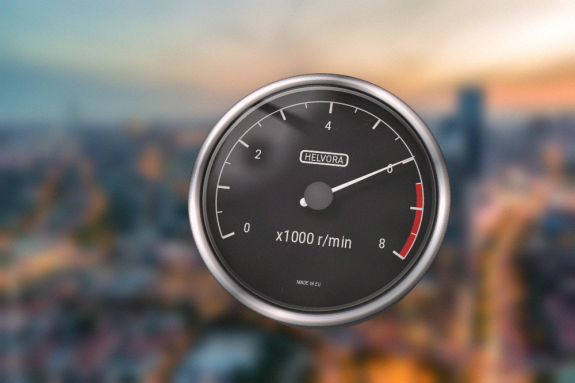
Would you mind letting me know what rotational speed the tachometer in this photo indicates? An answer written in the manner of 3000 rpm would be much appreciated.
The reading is 6000 rpm
